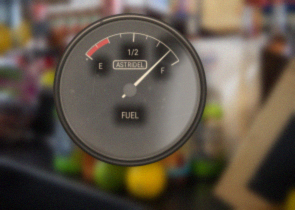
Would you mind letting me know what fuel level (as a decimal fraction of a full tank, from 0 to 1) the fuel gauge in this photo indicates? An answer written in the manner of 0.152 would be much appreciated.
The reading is 0.875
